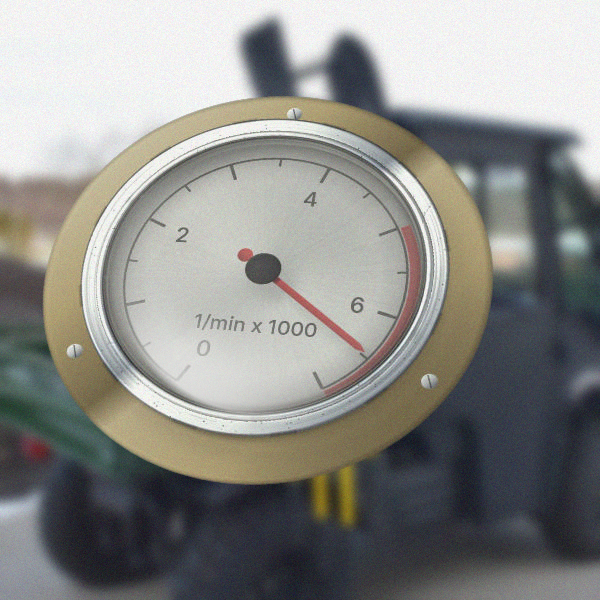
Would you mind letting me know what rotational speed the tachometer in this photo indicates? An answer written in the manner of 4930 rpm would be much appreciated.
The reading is 6500 rpm
